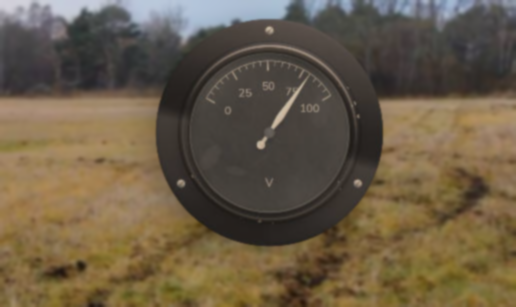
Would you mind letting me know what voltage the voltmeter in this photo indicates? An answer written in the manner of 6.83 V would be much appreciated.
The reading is 80 V
